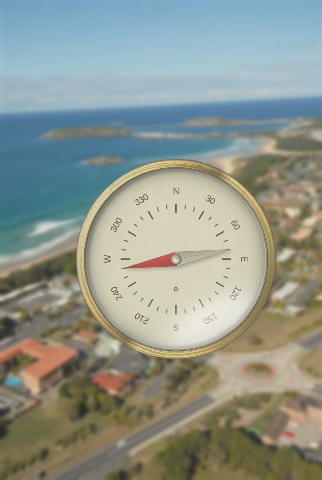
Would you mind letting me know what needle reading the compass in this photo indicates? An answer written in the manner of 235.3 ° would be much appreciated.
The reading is 260 °
